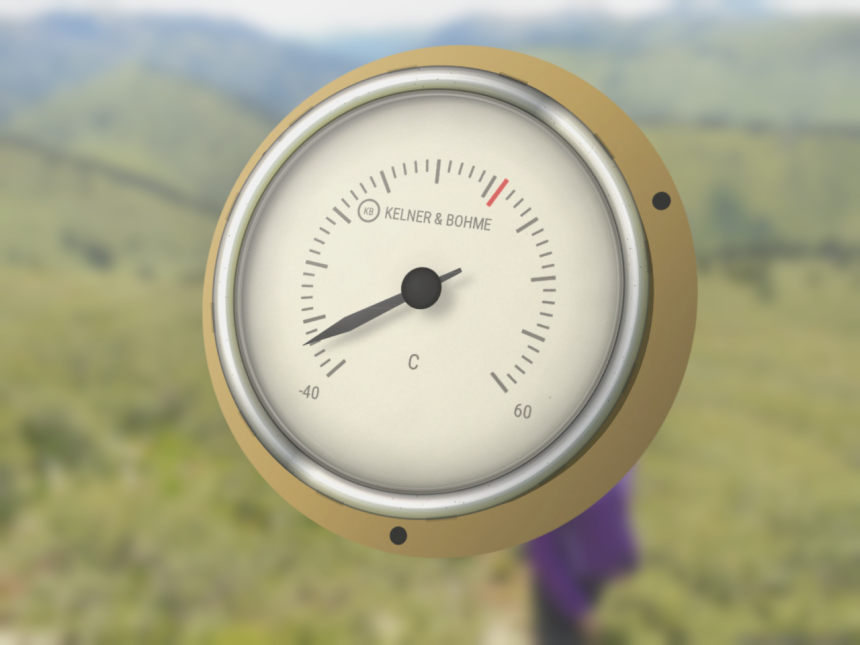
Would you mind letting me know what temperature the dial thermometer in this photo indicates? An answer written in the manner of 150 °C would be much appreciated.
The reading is -34 °C
